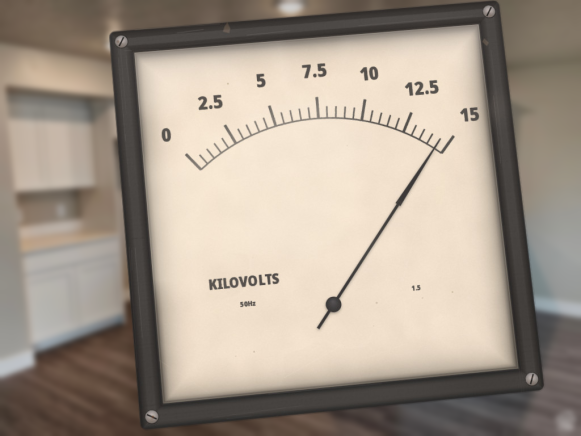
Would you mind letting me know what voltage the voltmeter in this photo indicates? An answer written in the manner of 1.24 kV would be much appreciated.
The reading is 14.5 kV
